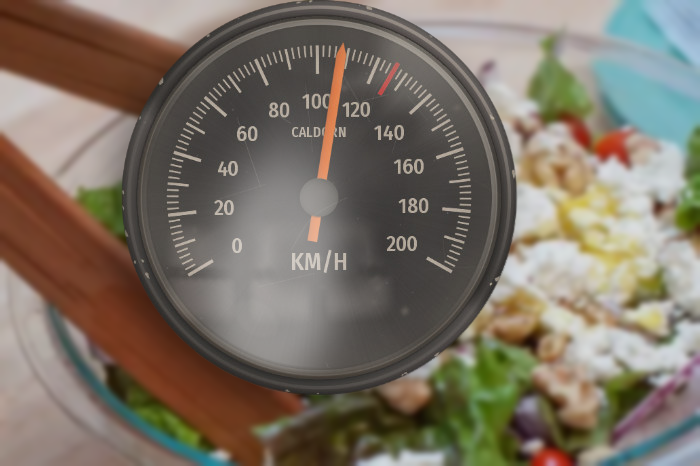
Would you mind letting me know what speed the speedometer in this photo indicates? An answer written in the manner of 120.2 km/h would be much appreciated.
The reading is 108 km/h
